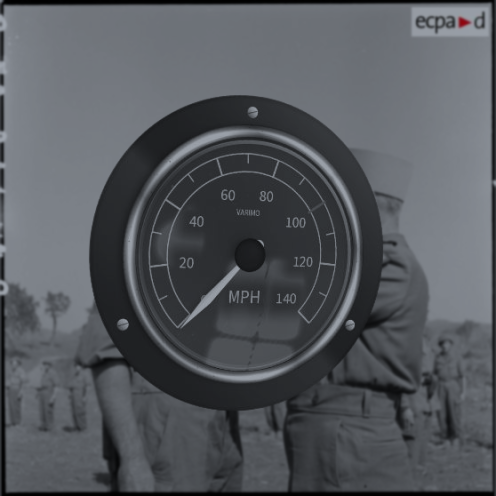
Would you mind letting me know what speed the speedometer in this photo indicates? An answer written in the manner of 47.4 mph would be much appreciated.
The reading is 0 mph
